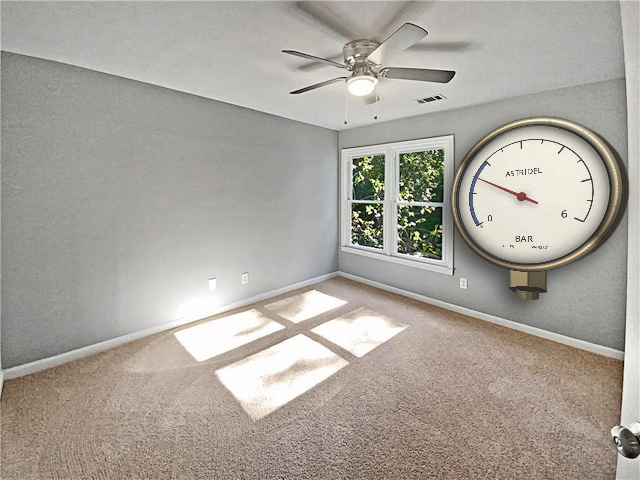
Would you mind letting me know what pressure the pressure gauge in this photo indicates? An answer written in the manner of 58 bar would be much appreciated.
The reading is 1.5 bar
